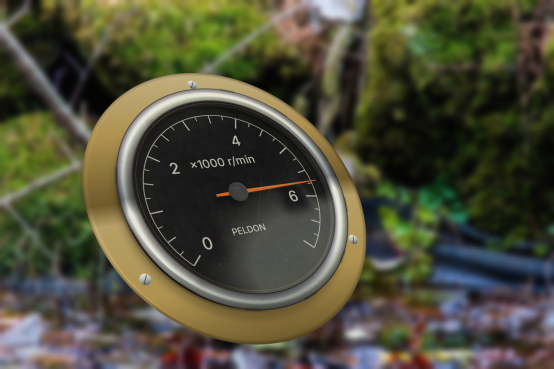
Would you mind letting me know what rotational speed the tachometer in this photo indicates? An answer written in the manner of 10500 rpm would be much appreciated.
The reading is 5750 rpm
